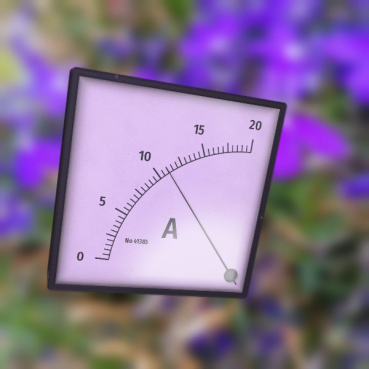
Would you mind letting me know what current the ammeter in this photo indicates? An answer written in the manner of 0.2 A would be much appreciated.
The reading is 11 A
